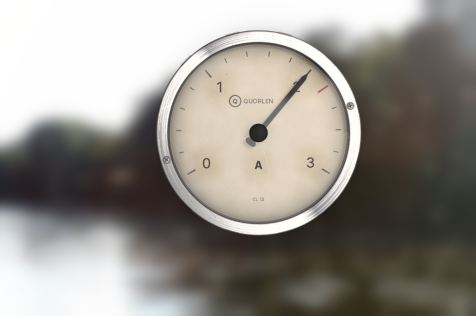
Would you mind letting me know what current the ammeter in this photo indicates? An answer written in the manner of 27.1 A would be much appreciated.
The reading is 2 A
